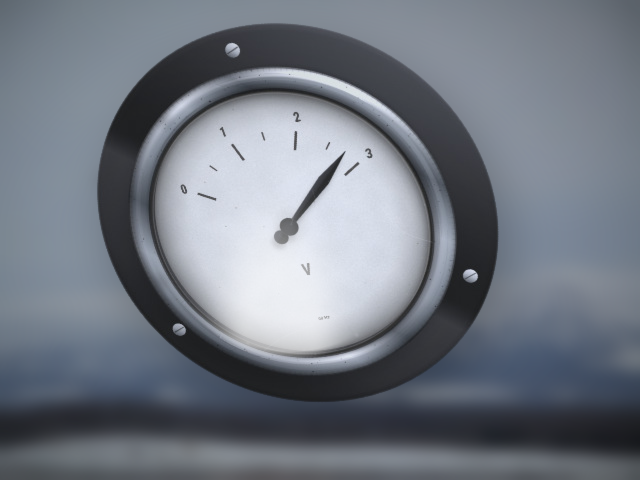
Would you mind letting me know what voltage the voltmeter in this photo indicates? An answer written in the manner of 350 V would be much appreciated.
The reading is 2.75 V
